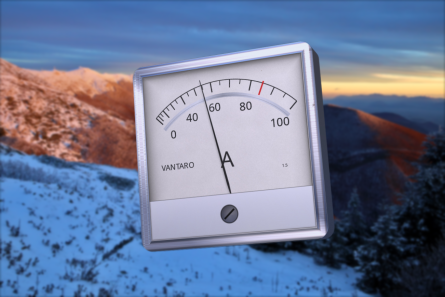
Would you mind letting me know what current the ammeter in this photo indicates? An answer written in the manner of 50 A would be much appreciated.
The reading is 55 A
